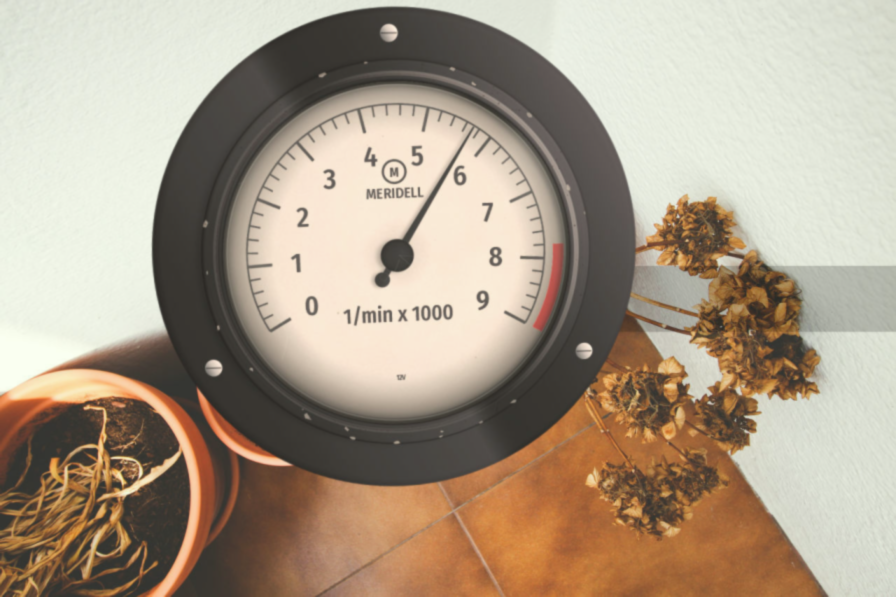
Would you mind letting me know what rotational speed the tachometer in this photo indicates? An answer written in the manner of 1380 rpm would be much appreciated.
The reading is 5700 rpm
